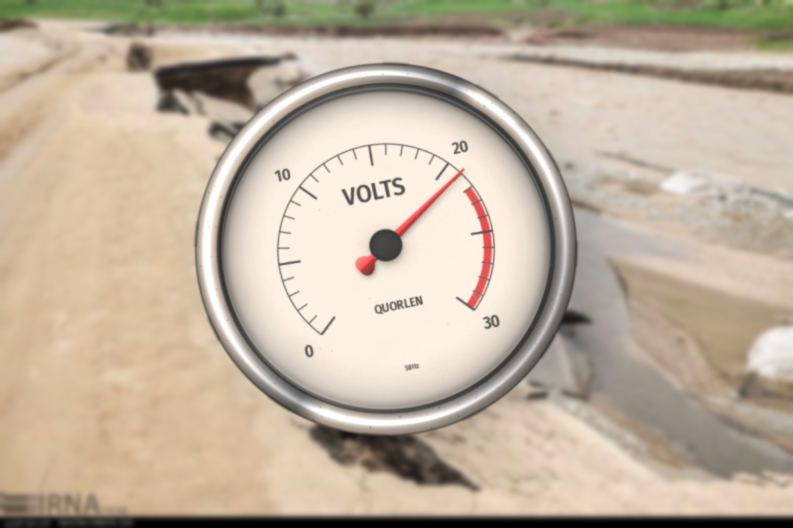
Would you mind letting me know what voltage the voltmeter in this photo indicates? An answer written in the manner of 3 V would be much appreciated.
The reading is 21 V
